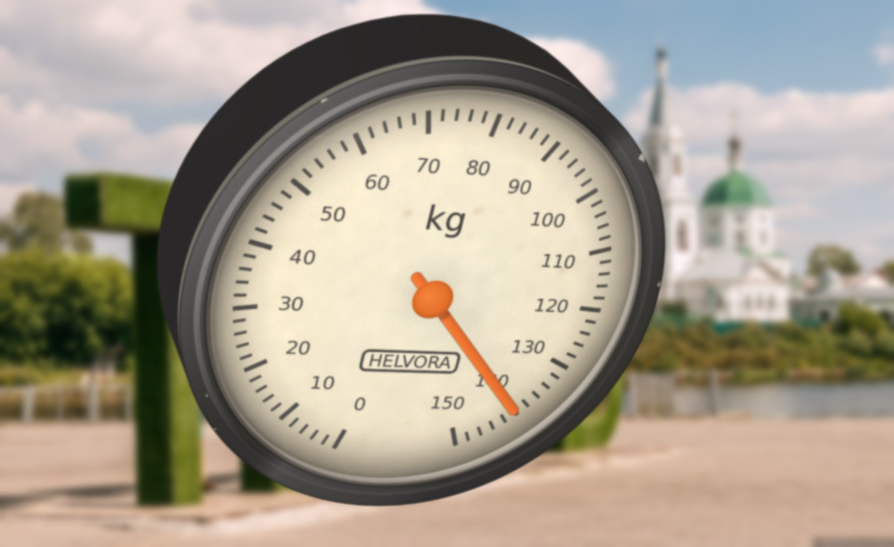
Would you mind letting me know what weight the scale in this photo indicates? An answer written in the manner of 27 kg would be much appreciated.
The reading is 140 kg
